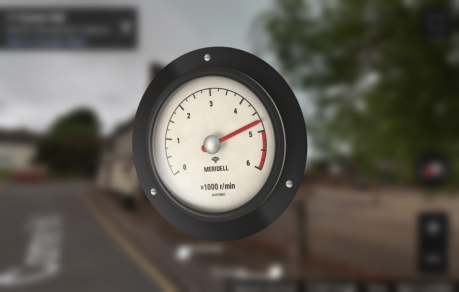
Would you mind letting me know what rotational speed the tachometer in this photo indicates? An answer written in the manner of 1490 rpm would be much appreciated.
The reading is 4750 rpm
